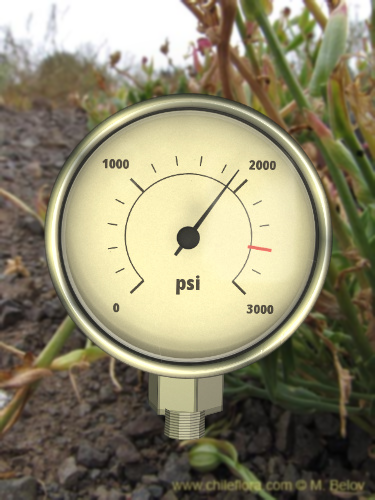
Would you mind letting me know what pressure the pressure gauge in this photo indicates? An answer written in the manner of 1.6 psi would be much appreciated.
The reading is 1900 psi
